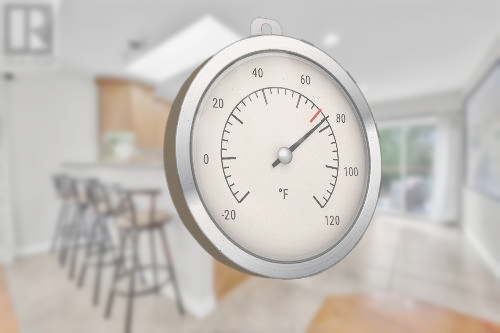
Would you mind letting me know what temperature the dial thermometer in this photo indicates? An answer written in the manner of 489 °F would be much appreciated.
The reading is 76 °F
